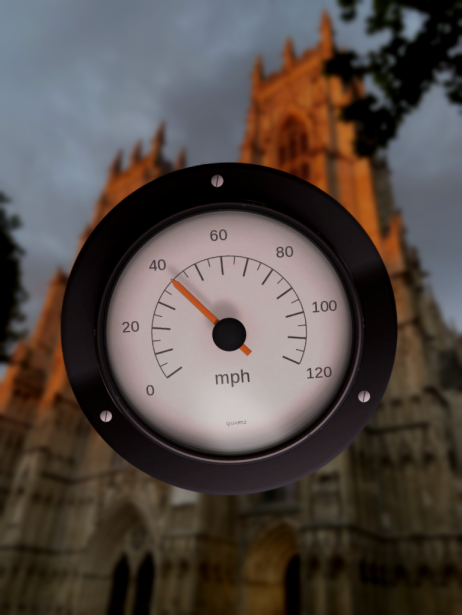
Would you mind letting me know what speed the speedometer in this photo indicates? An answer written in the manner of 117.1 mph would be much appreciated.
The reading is 40 mph
